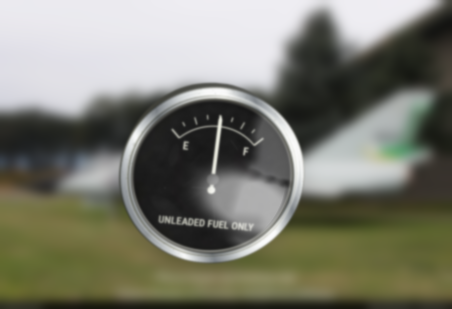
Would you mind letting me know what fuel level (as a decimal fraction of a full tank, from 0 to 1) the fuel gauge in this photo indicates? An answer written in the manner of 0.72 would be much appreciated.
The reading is 0.5
